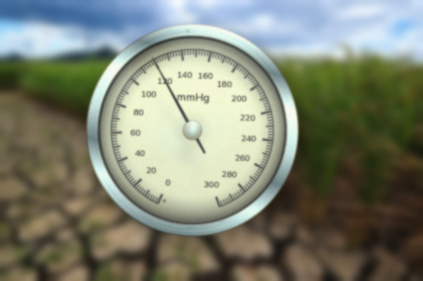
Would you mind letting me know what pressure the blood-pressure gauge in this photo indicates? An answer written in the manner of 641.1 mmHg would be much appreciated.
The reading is 120 mmHg
